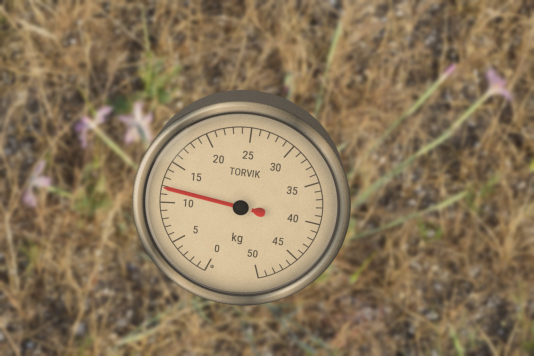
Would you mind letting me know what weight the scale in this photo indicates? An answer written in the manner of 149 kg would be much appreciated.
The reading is 12 kg
